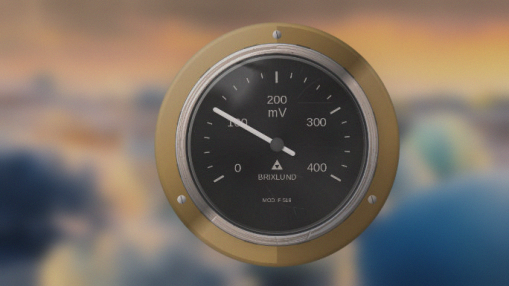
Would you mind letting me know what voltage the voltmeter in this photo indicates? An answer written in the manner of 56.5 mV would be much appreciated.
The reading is 100 mV
